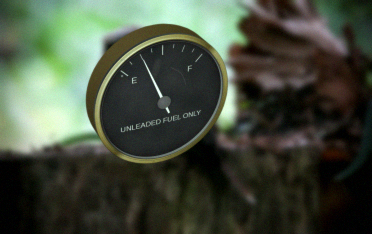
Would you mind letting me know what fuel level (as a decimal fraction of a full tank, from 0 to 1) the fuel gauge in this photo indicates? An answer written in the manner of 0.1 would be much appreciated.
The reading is 0.25
